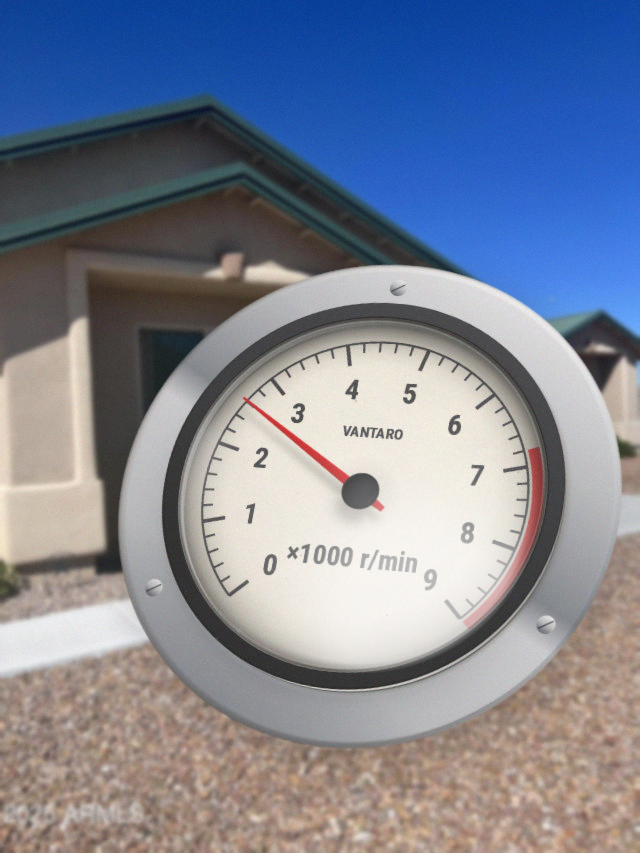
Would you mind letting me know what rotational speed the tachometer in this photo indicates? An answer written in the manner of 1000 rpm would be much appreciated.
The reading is 2600 rpm
